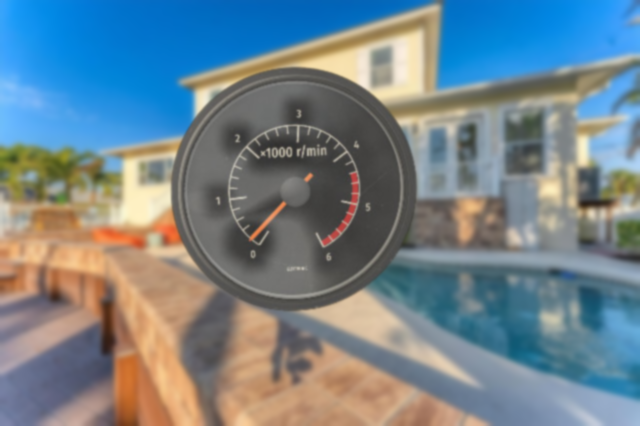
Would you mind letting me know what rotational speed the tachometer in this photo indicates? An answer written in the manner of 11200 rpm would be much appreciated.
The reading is 200 rpm
